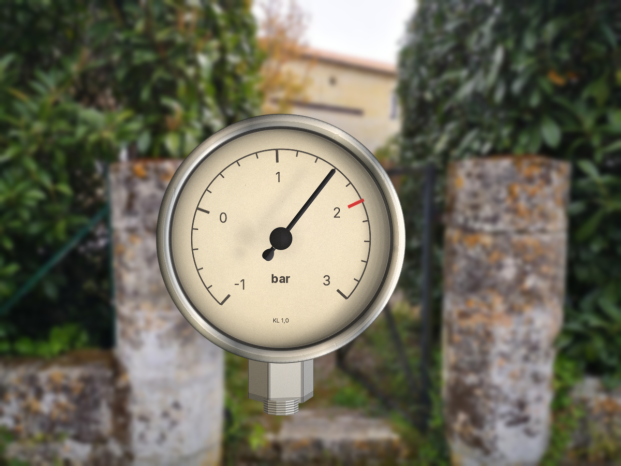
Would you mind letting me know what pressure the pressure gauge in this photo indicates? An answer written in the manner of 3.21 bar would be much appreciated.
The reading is 1.6 bar
